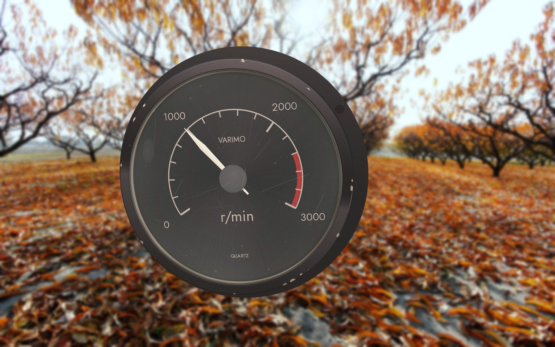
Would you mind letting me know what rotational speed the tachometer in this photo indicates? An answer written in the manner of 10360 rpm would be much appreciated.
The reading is 1000 rpm
